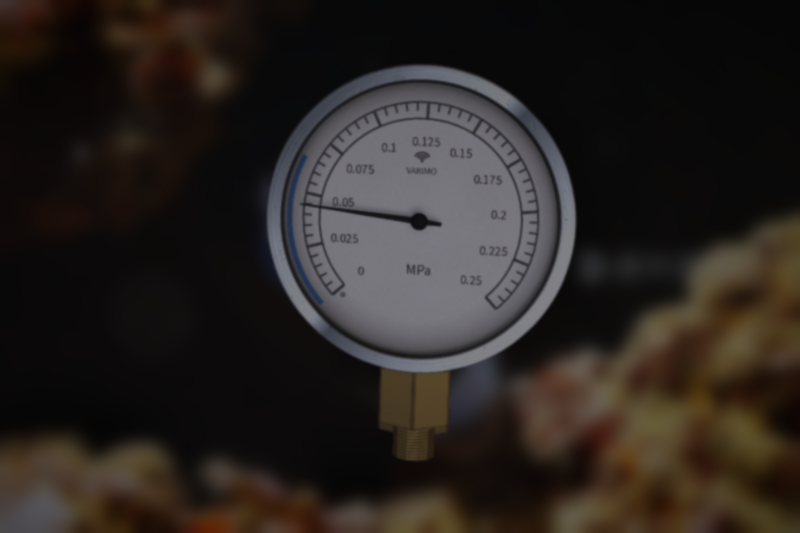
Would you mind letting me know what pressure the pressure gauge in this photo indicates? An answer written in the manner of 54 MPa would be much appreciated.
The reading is 0.045 MPa
